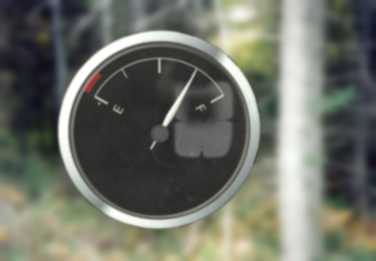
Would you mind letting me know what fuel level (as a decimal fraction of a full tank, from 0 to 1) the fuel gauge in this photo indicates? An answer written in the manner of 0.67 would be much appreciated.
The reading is 0.75
